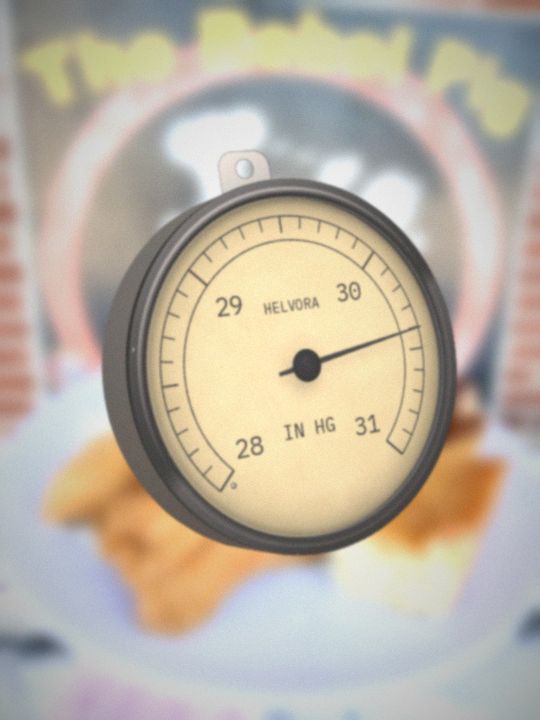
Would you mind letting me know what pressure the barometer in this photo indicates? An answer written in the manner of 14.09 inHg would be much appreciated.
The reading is 30.4 inHg
